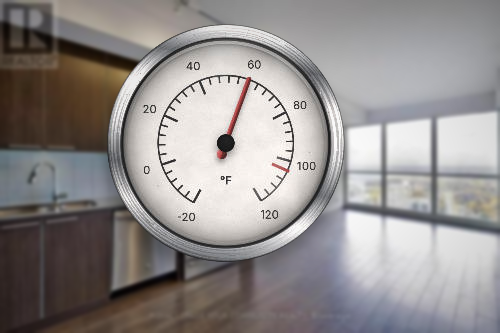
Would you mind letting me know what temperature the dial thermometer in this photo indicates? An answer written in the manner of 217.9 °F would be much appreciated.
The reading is 60 °F
